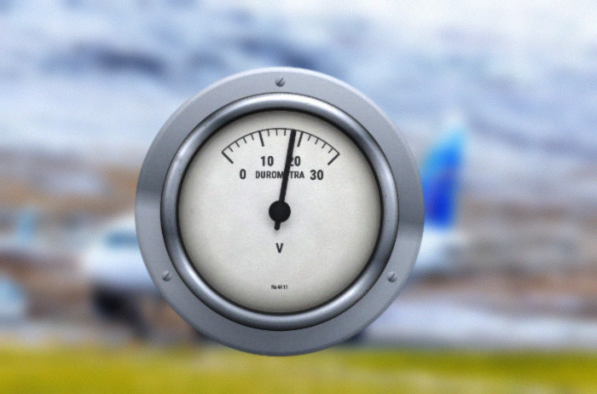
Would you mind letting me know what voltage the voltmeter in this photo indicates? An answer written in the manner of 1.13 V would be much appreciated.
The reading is 18 V
